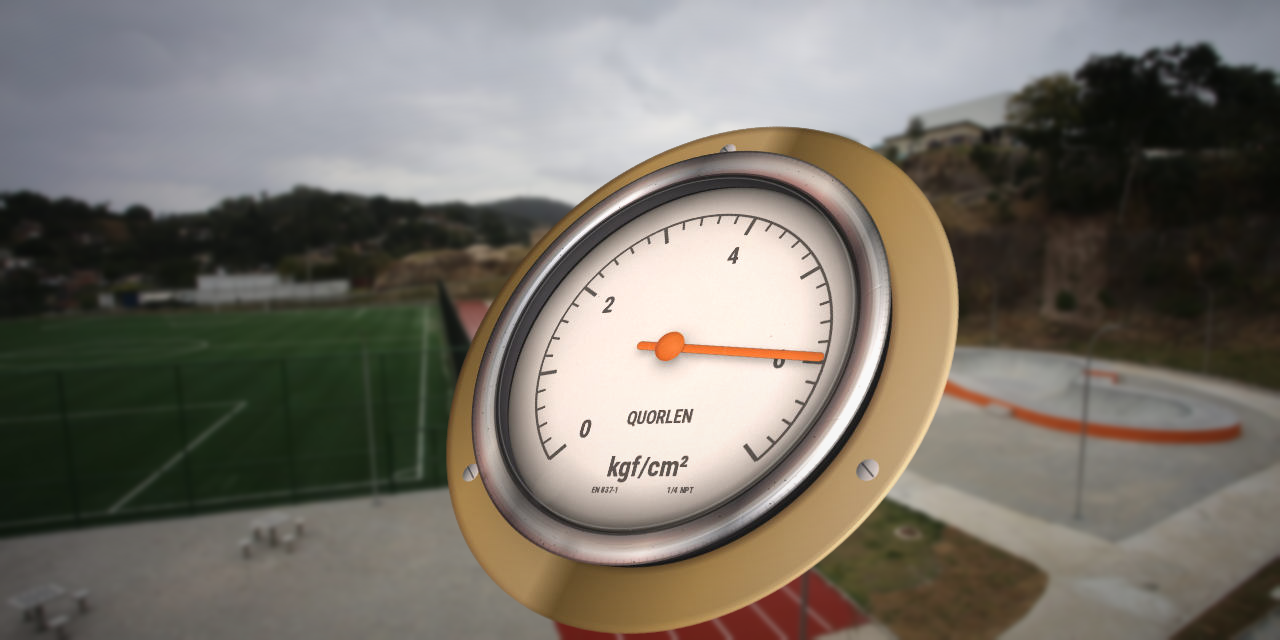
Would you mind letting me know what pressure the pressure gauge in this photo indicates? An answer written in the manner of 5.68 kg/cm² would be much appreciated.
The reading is 6 kg/cm²
